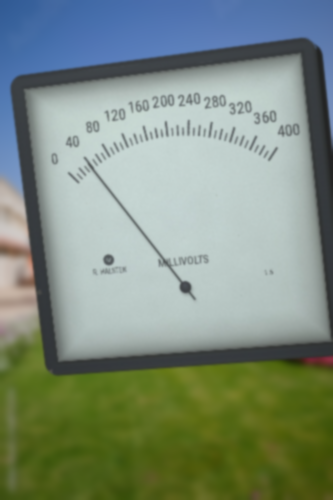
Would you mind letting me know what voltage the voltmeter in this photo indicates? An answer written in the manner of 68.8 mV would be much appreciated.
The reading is 40 mV
